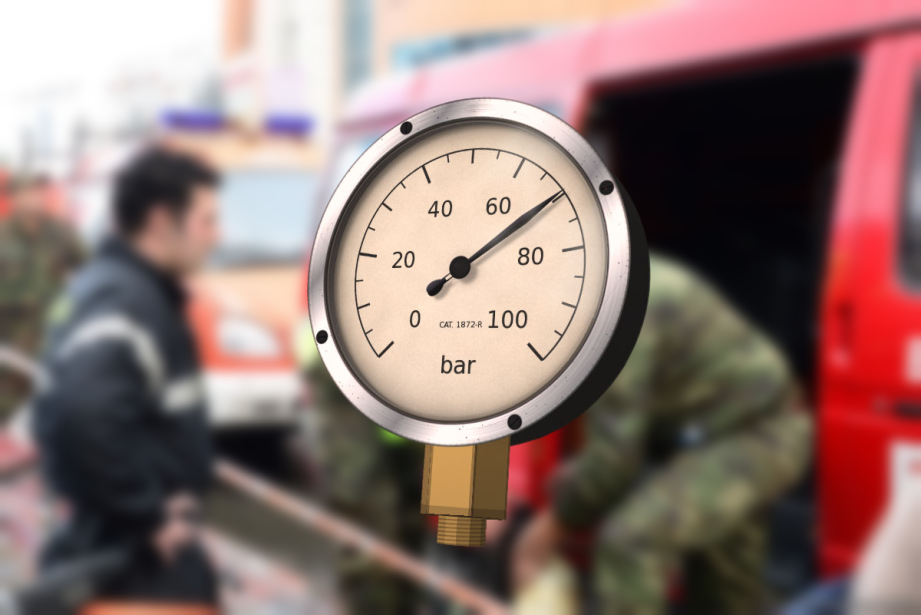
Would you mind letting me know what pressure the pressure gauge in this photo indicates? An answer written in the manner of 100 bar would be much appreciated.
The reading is 70 bar
